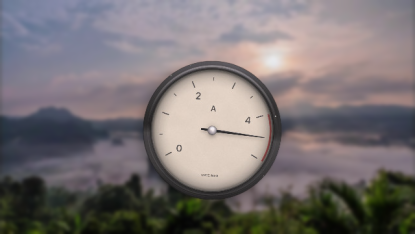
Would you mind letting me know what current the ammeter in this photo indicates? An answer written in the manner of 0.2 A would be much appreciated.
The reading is 4.5 A
